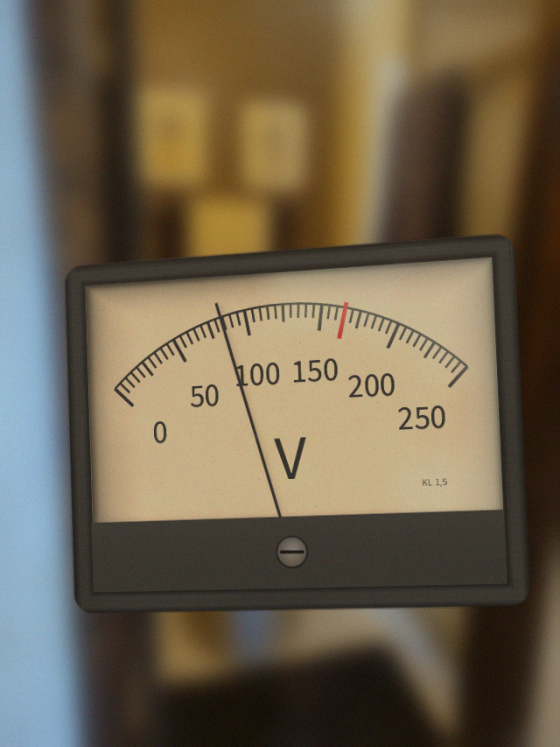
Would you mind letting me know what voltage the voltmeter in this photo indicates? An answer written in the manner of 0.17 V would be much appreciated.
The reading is 85 V
